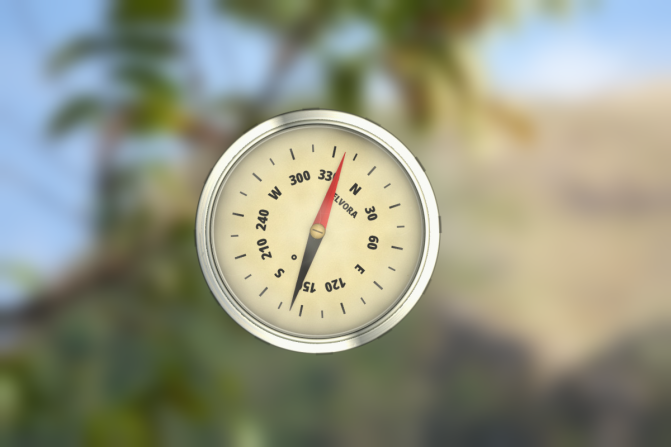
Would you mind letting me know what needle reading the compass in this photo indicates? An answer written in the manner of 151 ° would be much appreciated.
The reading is 337.5 °
